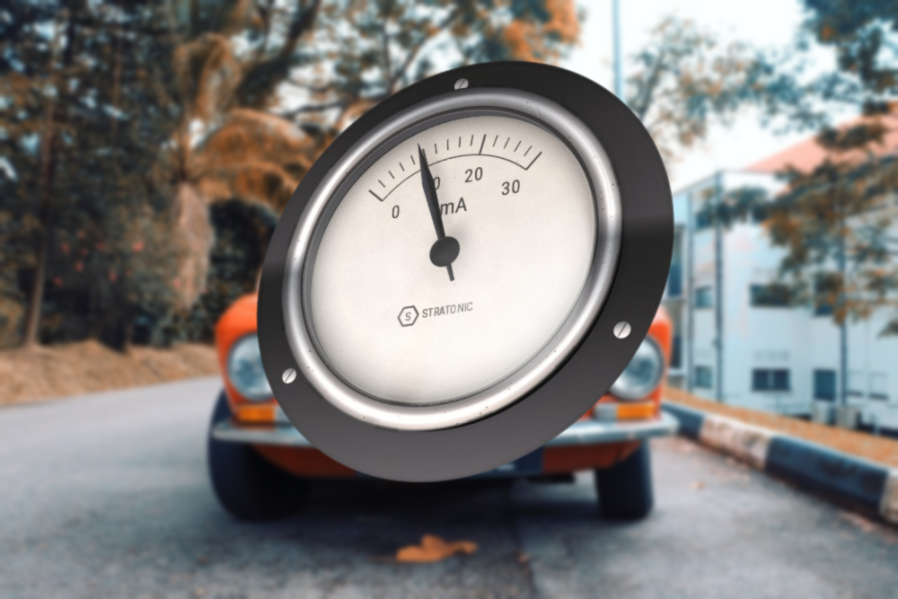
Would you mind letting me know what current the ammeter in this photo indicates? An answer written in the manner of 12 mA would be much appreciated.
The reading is 10 mA
